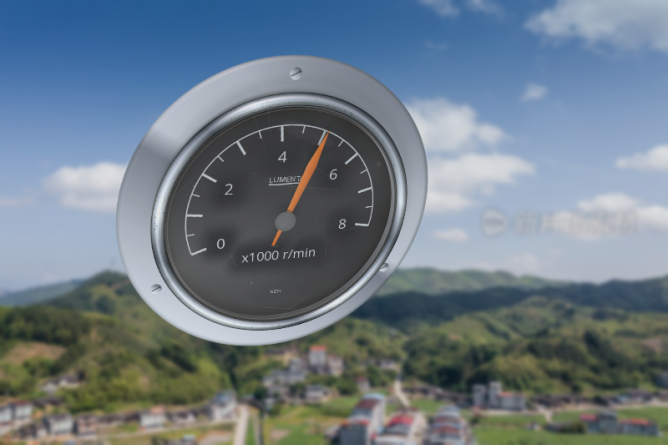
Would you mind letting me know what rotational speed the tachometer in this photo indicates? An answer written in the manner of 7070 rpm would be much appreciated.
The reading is 5000 rpm
